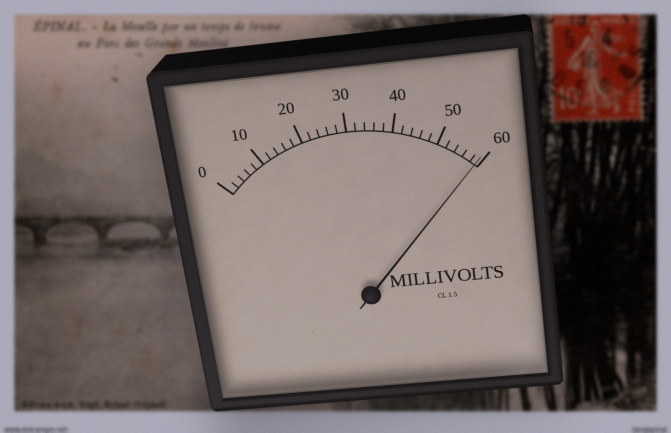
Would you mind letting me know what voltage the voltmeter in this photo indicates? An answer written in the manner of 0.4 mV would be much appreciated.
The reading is 59 mV
